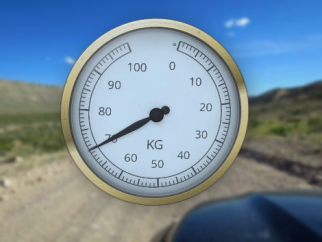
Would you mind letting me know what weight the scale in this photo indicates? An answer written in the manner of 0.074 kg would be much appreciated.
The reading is 70 kg
